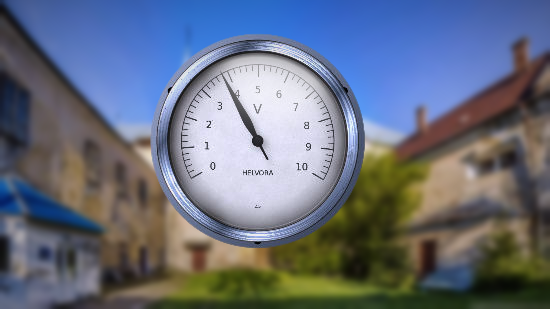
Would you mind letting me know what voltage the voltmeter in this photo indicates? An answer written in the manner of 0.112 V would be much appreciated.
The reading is 3.8 V
